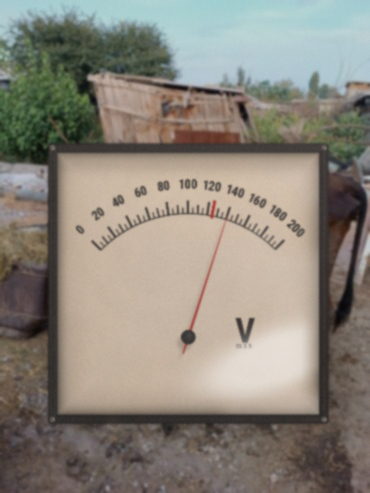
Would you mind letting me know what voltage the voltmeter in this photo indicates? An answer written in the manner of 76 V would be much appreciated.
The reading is 140 V
